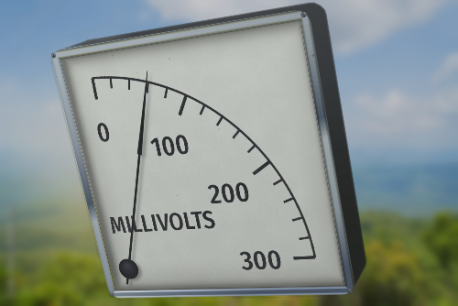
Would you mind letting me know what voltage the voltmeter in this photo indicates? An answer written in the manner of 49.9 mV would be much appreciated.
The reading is 60 mV
